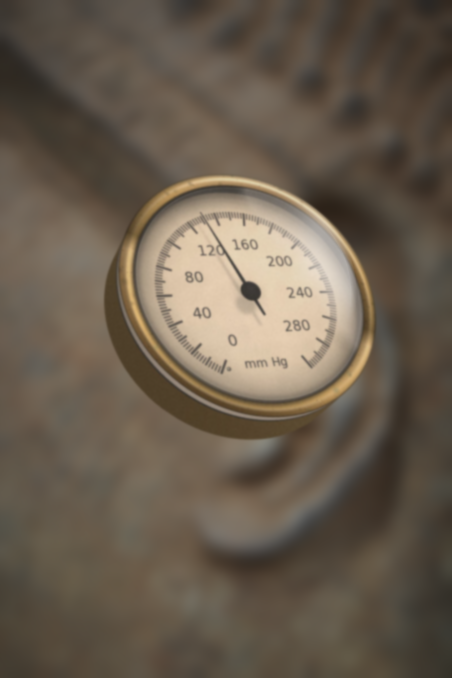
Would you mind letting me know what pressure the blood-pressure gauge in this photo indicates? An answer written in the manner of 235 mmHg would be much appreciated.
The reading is 130 mmHg
